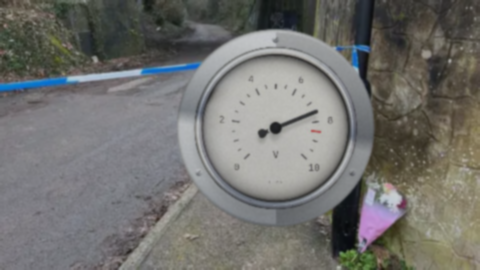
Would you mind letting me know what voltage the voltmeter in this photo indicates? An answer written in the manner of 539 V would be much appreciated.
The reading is 7.5 V
